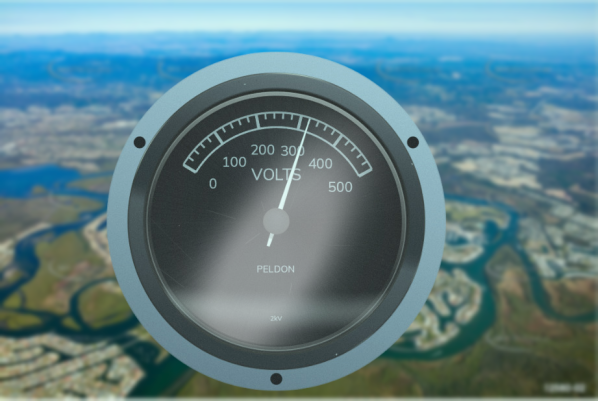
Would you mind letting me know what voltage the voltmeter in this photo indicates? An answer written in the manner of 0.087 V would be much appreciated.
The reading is 320 V
